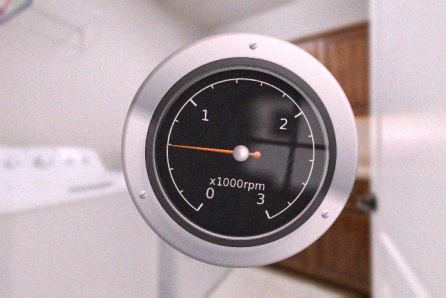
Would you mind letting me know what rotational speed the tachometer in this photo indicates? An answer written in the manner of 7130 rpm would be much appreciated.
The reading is 600 rpm
